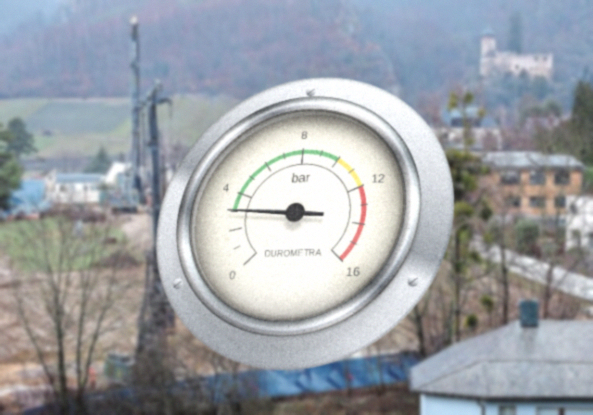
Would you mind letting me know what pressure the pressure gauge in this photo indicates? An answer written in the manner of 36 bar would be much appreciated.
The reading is 3 bar
